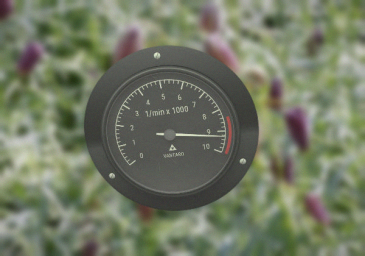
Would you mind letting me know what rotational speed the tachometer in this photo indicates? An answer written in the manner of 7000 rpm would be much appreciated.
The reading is 9200 rpm
